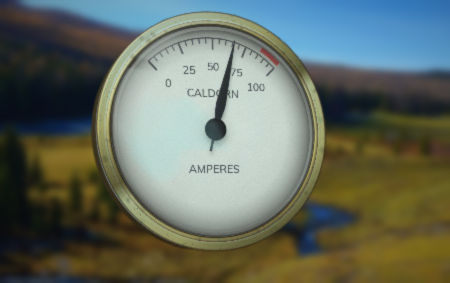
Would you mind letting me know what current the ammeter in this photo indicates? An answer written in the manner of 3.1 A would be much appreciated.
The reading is 65 A
